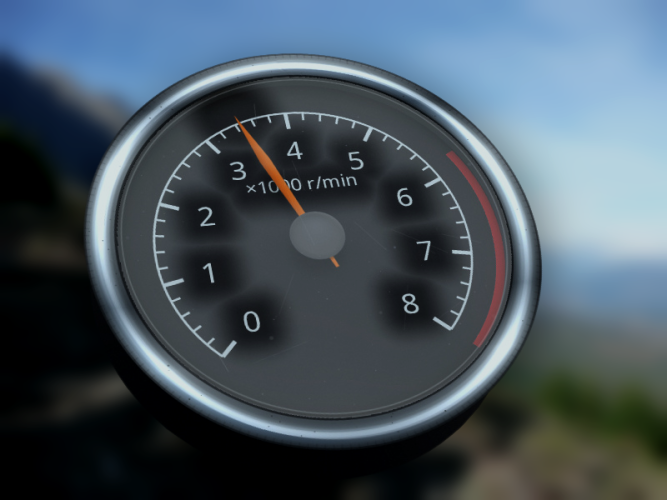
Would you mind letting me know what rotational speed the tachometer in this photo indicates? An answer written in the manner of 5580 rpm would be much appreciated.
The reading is 3400 rpm
